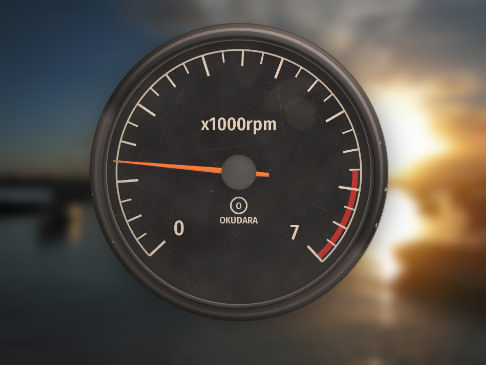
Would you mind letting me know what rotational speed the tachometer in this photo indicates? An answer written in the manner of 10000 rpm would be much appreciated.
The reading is 1250 rpm
